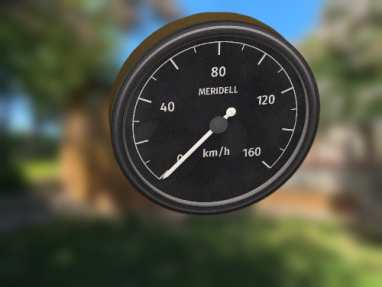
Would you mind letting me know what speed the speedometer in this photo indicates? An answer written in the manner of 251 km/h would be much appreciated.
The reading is 0 km/h
